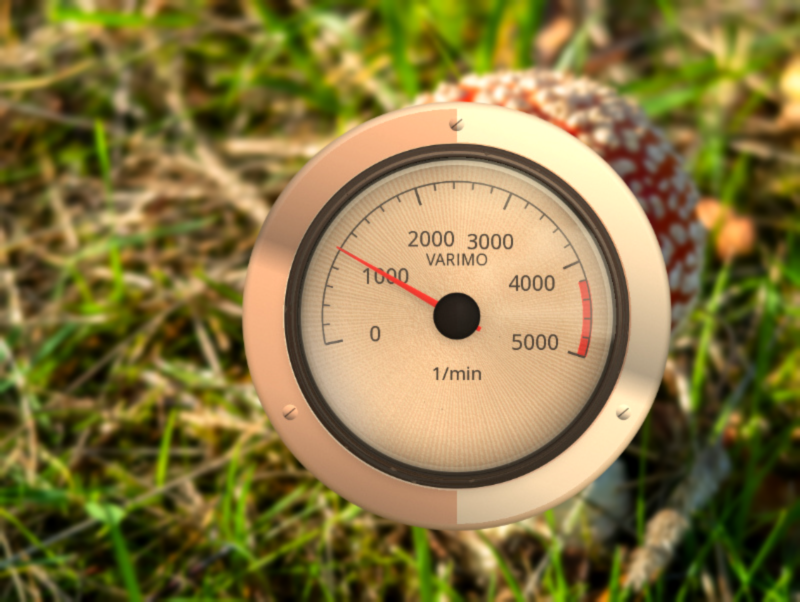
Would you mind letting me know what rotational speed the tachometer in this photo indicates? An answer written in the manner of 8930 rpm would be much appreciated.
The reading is 1000 rpm
